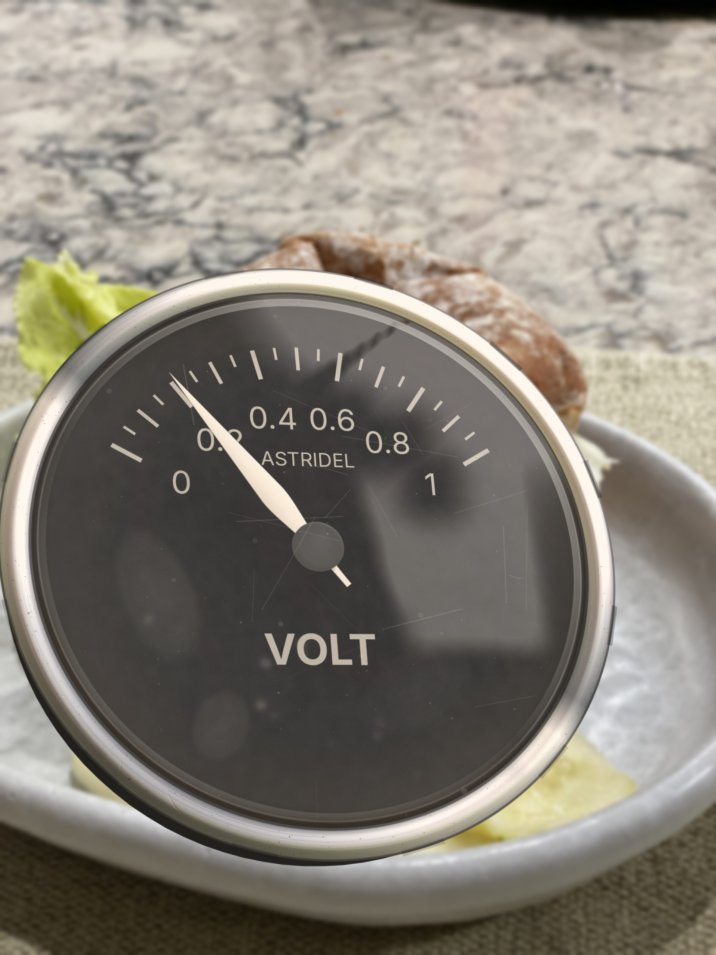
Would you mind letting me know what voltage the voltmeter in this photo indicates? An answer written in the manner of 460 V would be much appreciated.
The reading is 0.2 V
